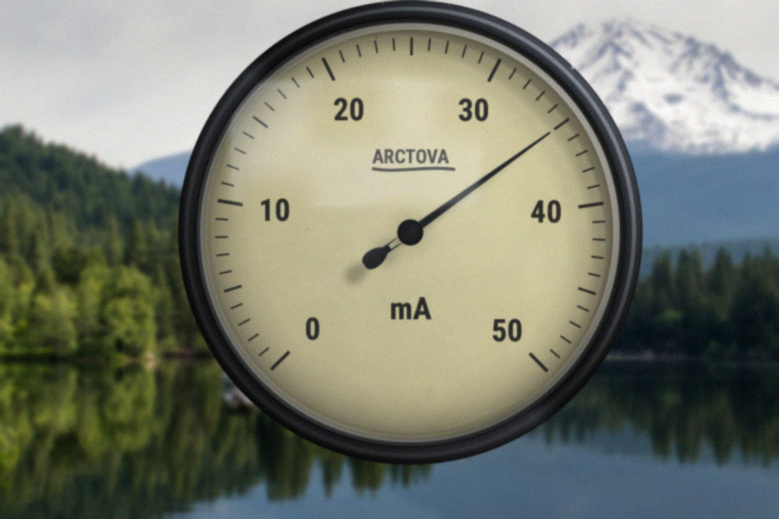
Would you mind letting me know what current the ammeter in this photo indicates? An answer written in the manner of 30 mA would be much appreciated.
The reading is 35 mA
